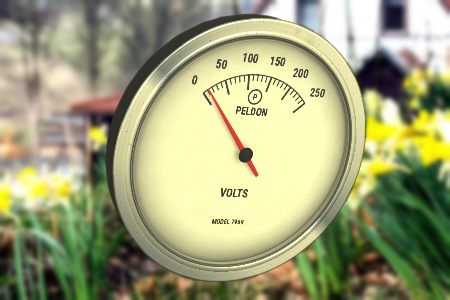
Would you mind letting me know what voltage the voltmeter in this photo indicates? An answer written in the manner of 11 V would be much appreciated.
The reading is 10 V
